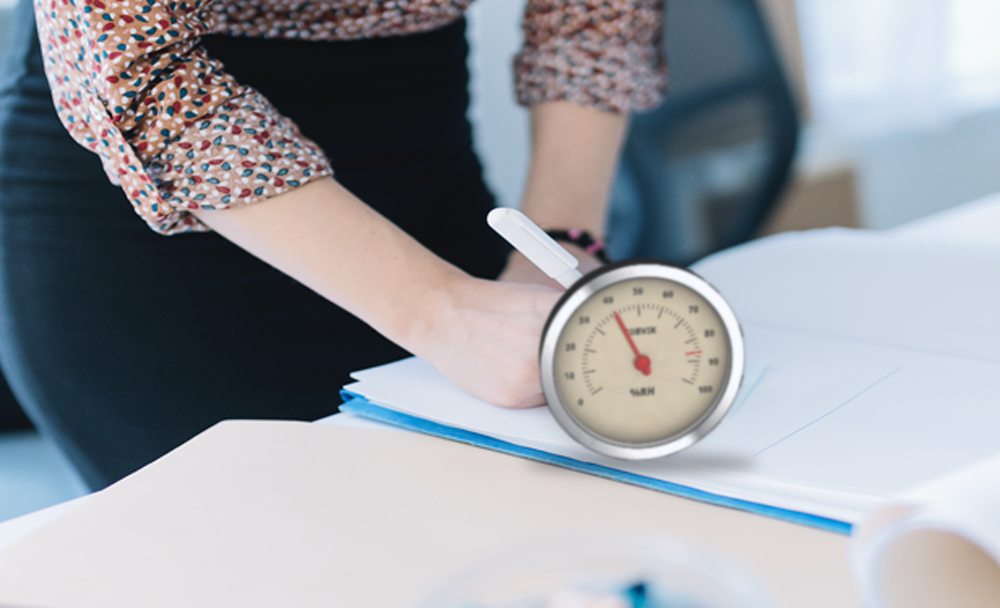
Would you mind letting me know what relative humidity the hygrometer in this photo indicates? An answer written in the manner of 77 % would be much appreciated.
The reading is 40 %
